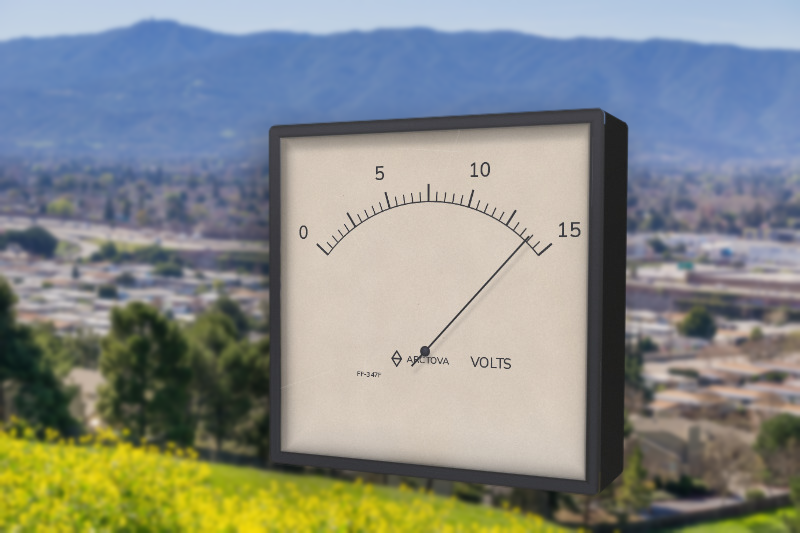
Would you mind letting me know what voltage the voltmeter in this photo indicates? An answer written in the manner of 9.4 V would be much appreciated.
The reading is 14 V
